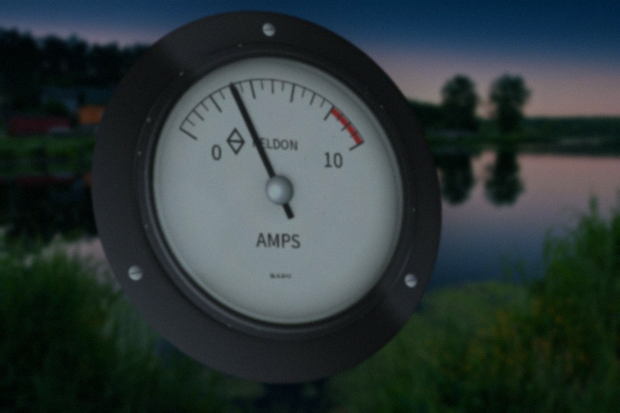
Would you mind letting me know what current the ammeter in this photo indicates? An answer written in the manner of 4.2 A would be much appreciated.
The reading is 3 A
